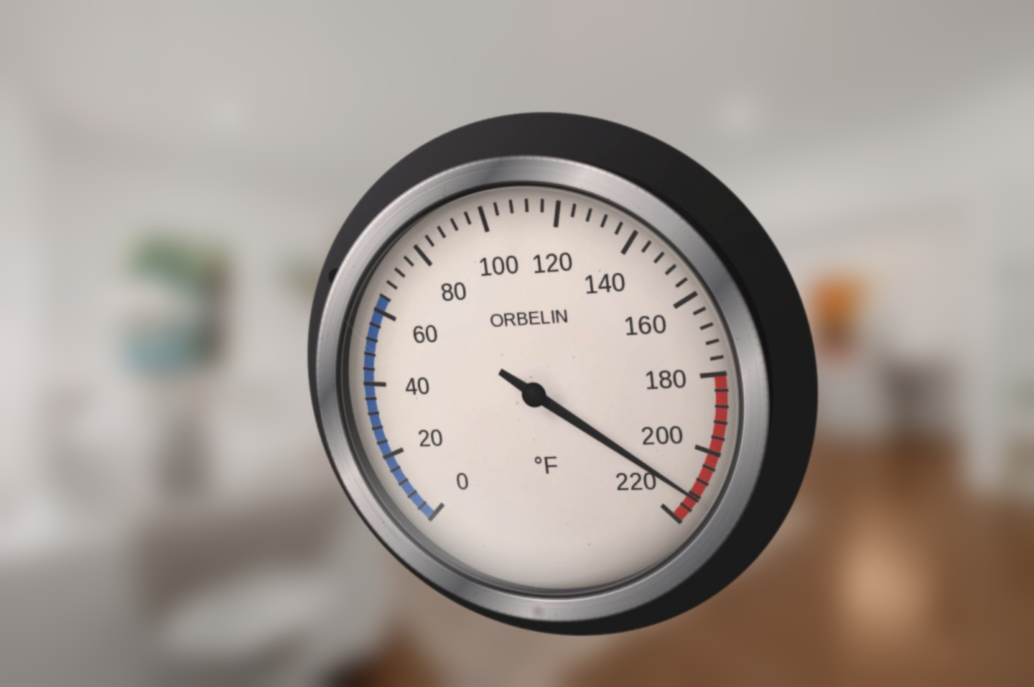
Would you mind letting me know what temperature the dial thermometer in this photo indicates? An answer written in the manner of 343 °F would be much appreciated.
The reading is 212 °F
